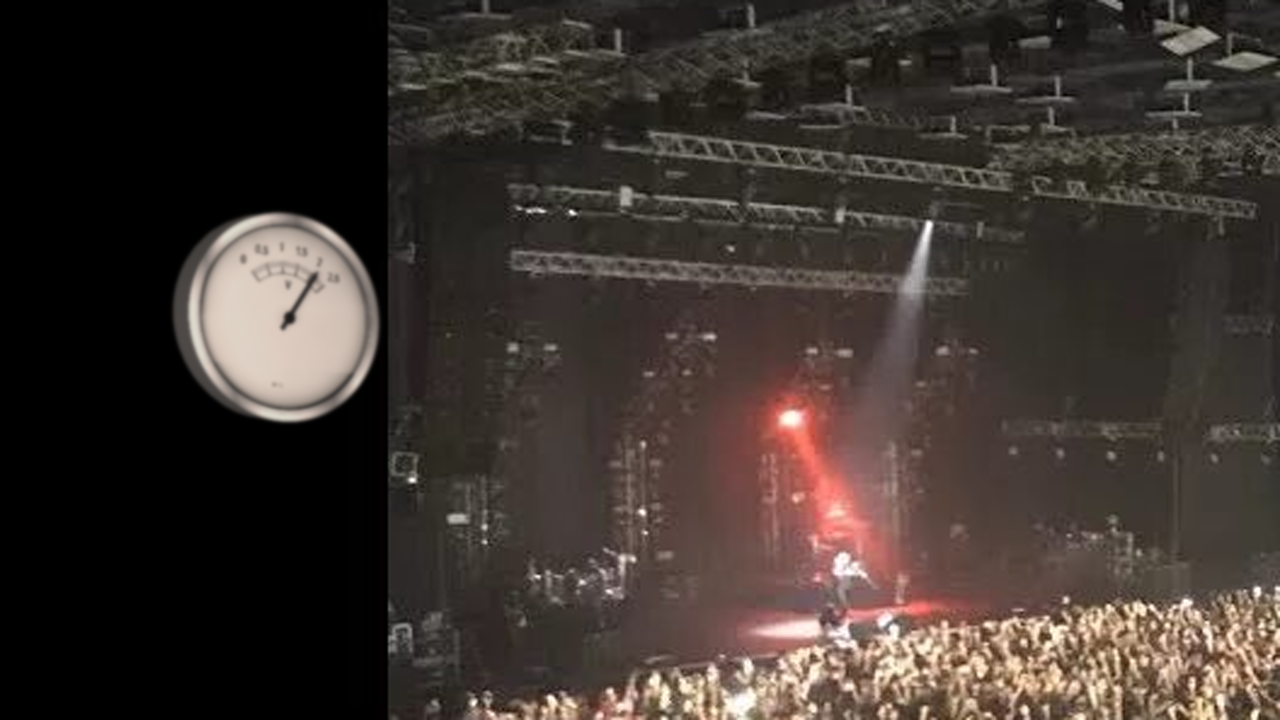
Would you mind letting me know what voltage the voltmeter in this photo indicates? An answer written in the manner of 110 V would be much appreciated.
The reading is 2 V
